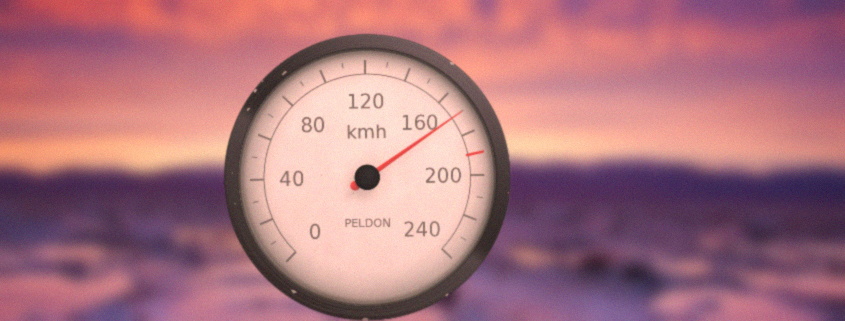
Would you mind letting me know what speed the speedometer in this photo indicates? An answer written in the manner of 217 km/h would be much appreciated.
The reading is 170 km/h
